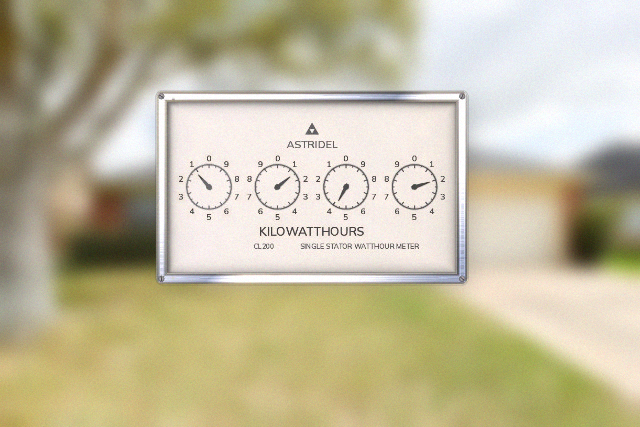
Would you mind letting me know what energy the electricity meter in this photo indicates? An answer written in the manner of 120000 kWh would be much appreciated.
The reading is 1142 kWh
